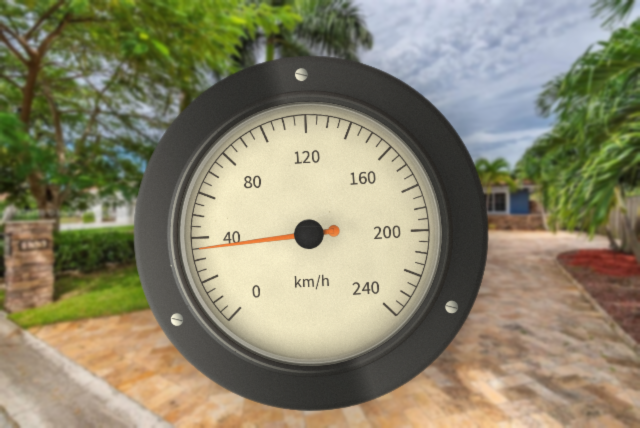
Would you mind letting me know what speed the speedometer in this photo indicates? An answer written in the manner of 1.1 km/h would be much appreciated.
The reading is 35 km/h
